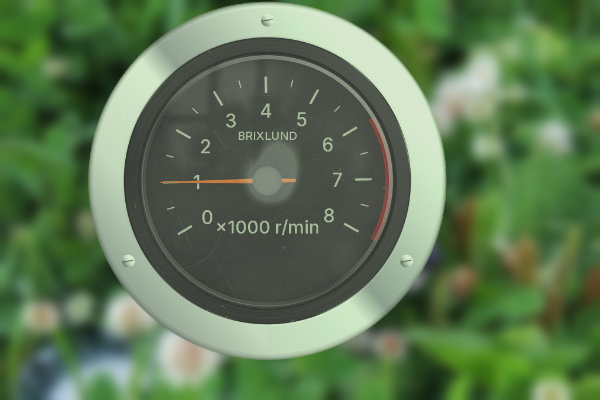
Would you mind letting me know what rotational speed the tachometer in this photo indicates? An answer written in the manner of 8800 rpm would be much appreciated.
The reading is 1000 rpm
